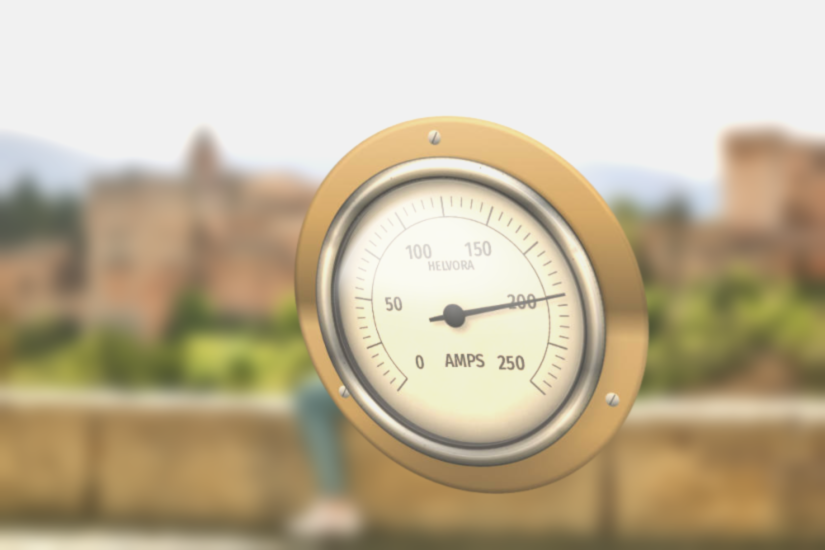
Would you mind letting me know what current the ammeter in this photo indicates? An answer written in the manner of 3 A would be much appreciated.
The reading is 200 A
